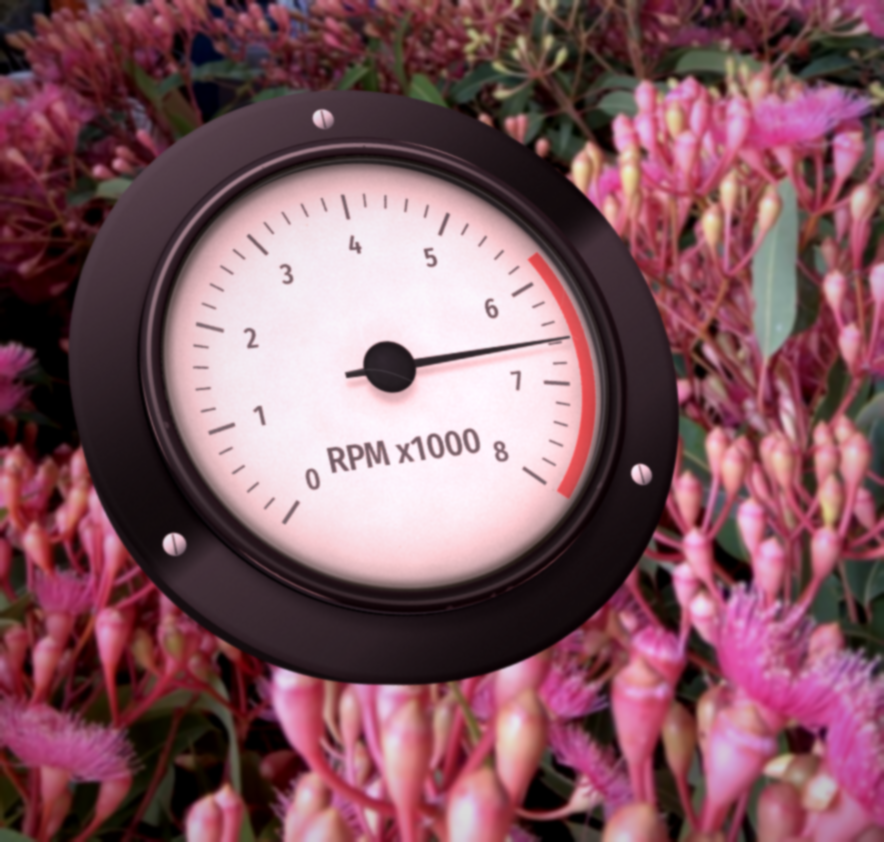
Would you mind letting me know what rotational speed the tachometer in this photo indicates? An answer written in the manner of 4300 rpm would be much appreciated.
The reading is 6600 rpm
